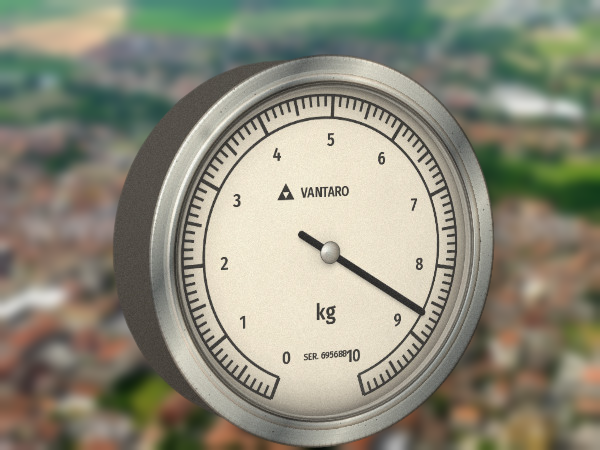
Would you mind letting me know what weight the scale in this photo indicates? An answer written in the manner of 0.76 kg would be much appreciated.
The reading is 8.7 kg
